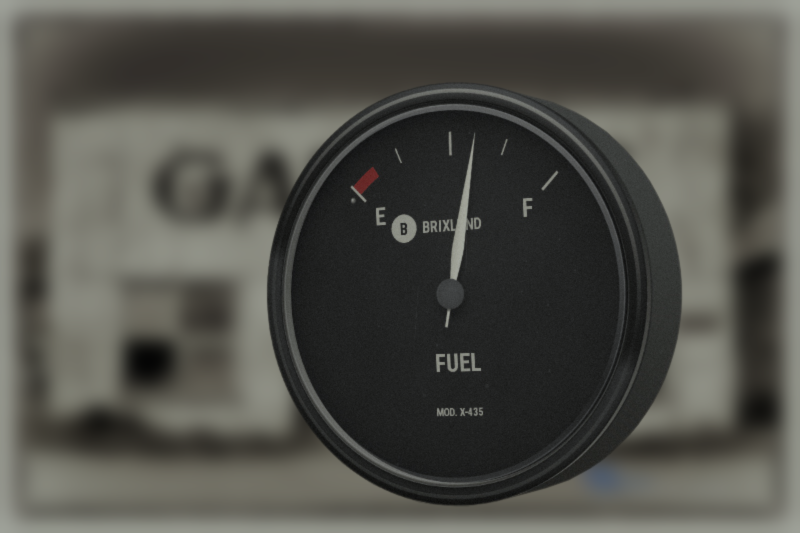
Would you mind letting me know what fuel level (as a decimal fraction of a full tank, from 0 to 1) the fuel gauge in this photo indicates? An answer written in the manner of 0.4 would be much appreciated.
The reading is 0.625
